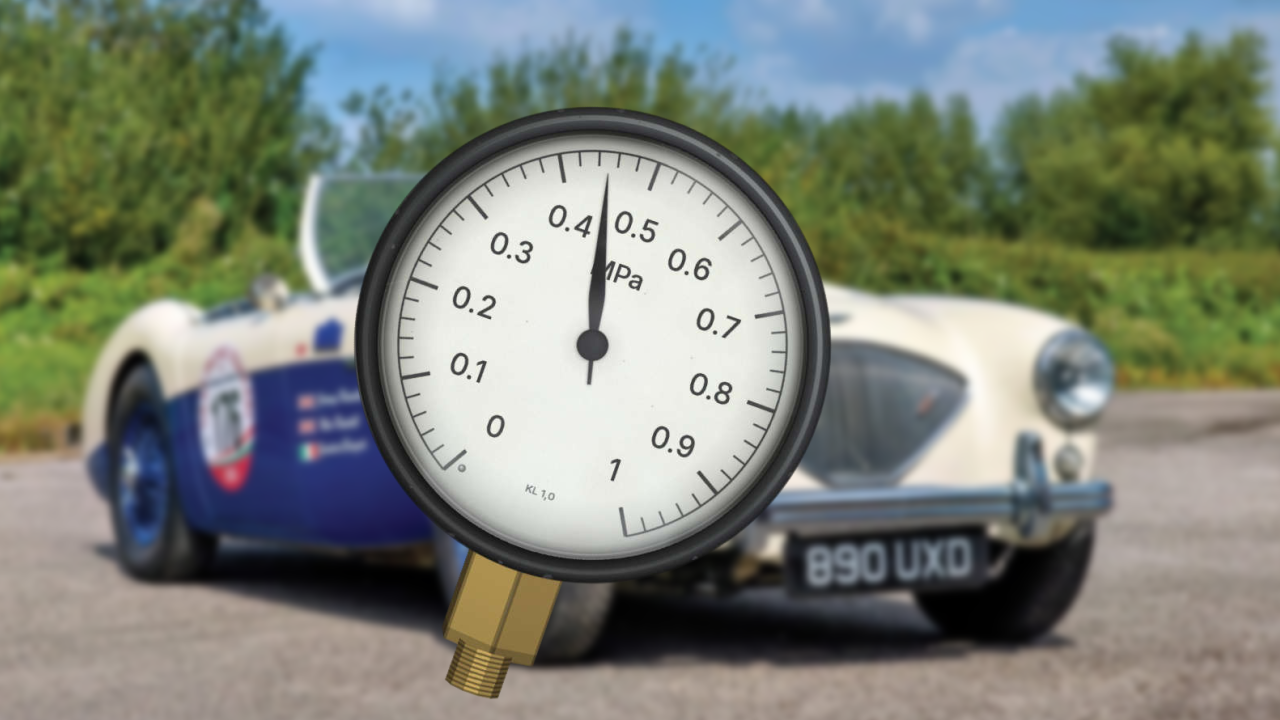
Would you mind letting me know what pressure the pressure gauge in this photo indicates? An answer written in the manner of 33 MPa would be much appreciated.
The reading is 0.45 MPa
